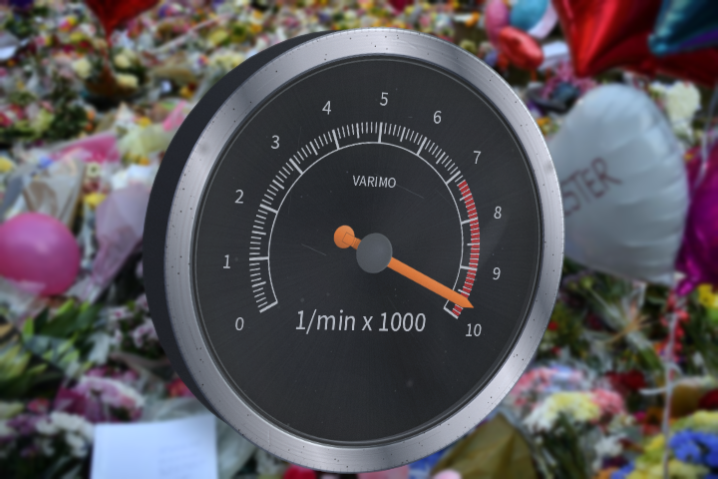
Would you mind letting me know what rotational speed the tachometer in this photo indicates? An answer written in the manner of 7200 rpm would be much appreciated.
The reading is 9700 rpm
